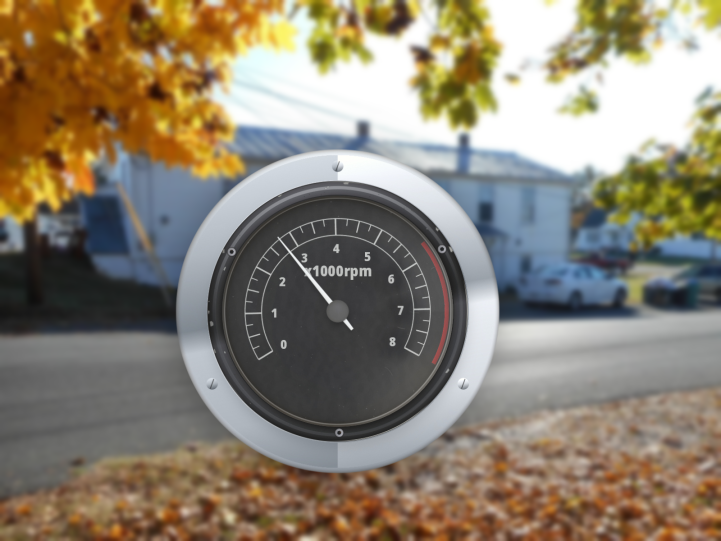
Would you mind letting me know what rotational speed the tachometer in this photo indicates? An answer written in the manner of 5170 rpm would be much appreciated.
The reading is 2750 rpm
